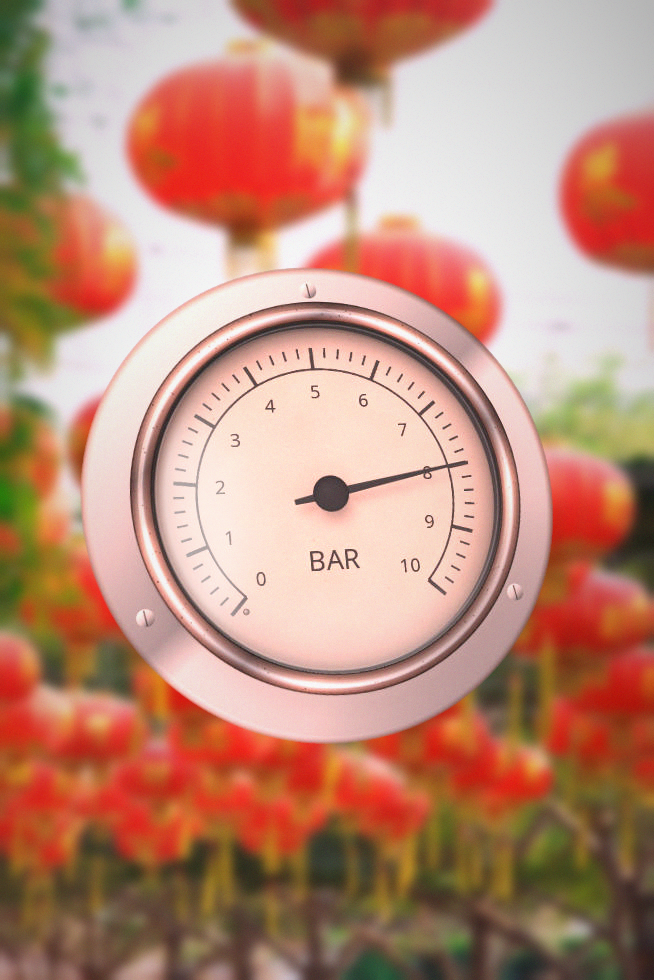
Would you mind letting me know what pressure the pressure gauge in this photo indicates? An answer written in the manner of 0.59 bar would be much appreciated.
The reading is 8 bar
